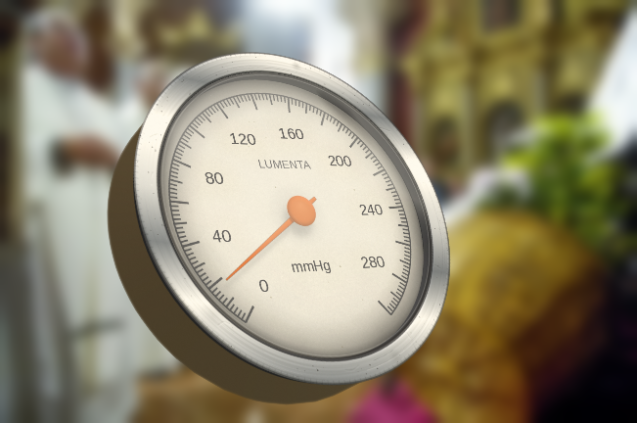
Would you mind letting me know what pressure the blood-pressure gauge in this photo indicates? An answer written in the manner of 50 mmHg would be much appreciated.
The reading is 18 mmHg
